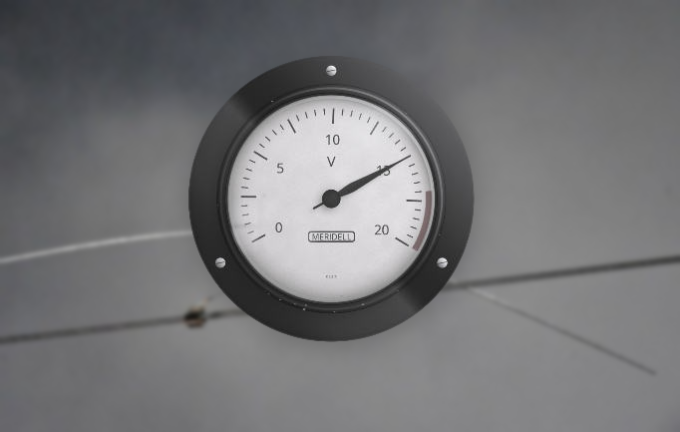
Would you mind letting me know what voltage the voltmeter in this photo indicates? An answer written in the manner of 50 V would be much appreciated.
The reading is 15 V
